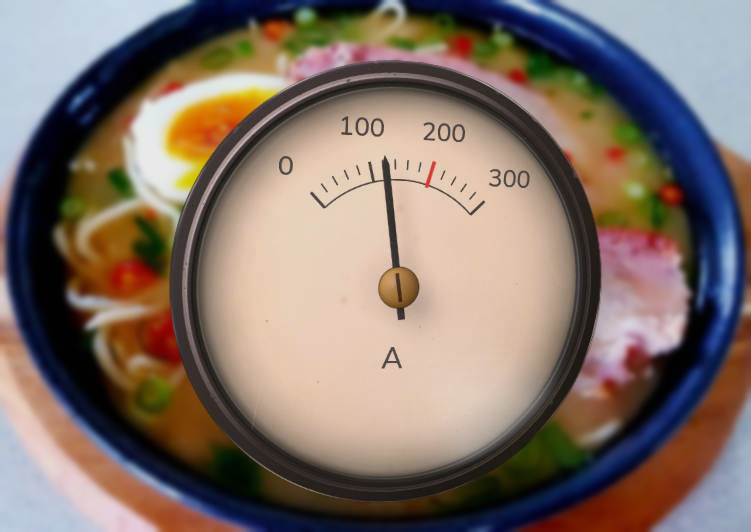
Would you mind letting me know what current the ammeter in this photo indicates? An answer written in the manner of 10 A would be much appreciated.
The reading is 120 A
